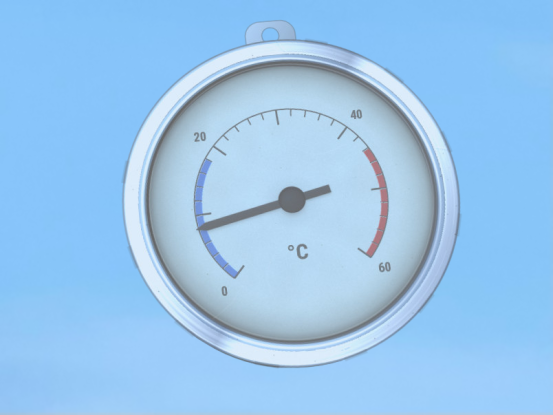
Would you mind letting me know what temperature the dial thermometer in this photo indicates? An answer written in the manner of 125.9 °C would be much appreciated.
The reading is 8 °C
